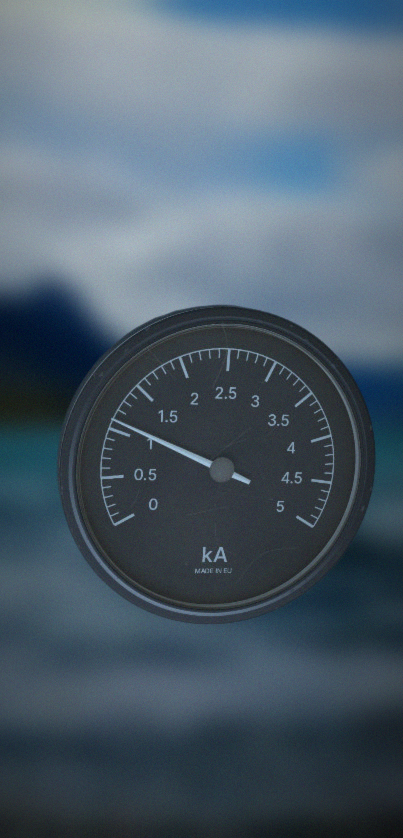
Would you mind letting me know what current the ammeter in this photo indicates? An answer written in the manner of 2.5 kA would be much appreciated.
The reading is 1.1 kA
